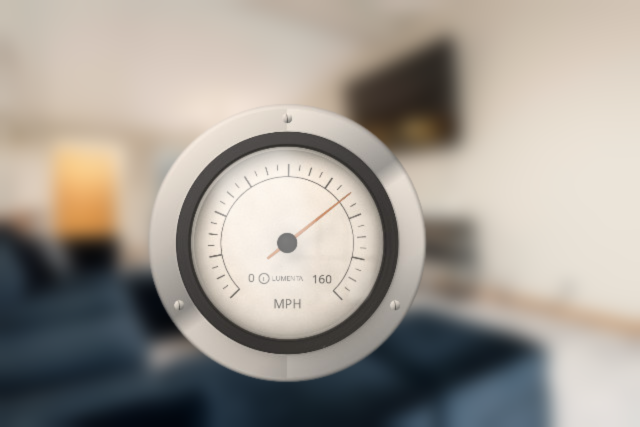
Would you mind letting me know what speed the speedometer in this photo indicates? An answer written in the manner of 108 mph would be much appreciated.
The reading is 110 mph
